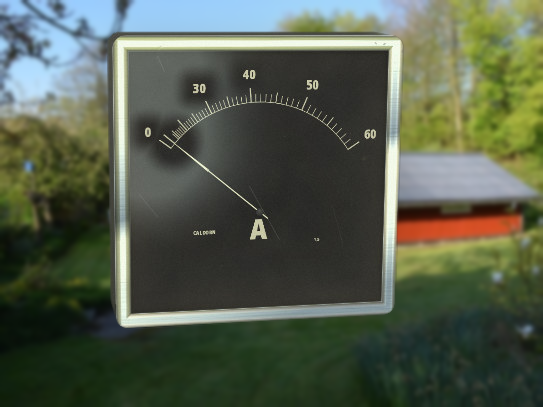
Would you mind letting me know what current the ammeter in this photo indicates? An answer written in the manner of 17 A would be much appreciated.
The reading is 10 A
